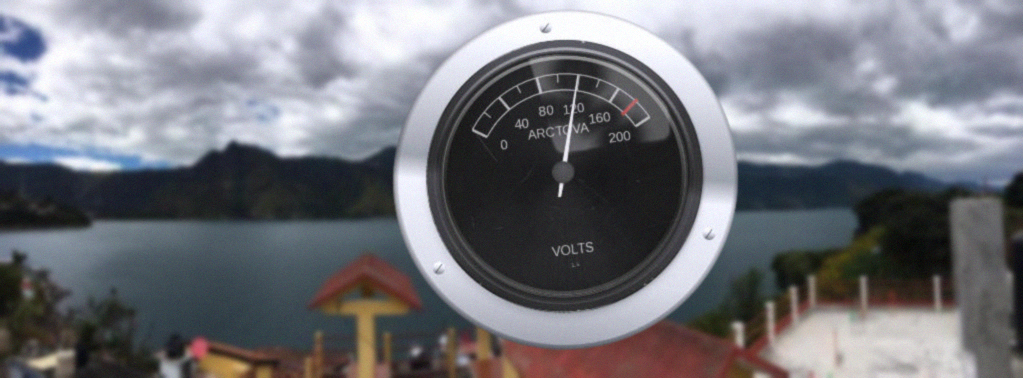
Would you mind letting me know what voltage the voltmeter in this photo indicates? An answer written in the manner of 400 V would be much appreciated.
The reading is 120 V
